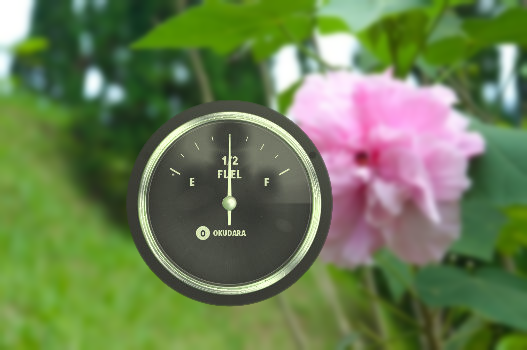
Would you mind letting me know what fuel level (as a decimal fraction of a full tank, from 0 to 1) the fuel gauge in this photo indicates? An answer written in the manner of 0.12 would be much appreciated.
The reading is 0.5
